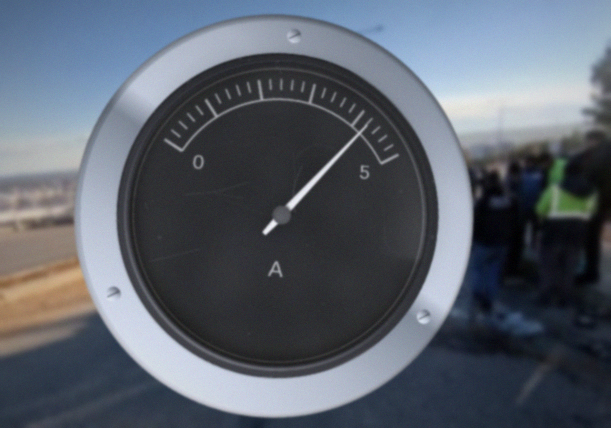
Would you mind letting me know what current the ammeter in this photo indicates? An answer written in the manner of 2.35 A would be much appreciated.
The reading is 4.2 A
